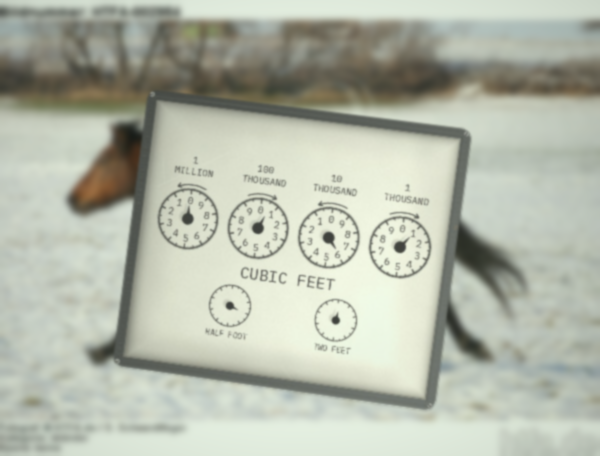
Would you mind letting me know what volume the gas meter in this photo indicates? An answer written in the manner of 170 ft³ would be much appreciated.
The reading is 6100 ft³
